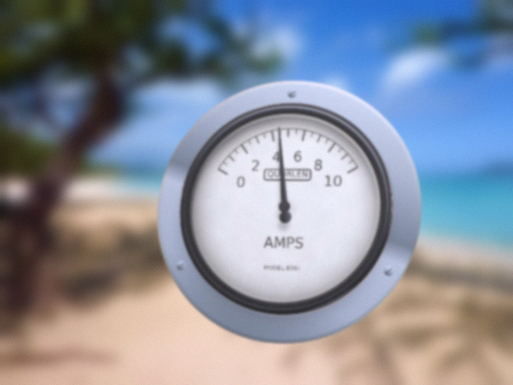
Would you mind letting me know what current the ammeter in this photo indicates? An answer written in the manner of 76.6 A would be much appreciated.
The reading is 4.5 A
